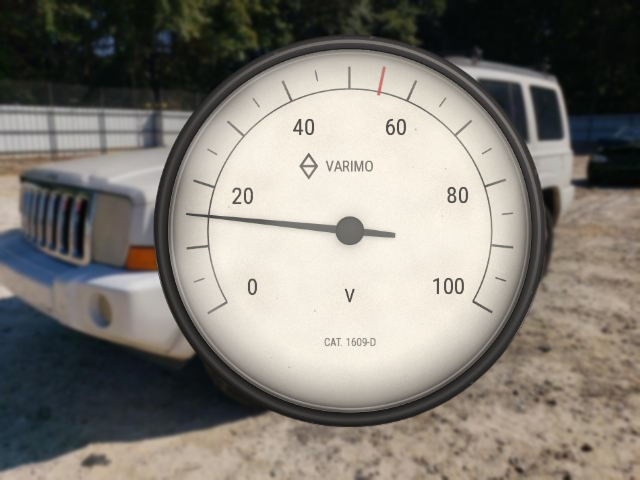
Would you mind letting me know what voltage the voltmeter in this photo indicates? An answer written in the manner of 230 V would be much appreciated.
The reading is 15 V
